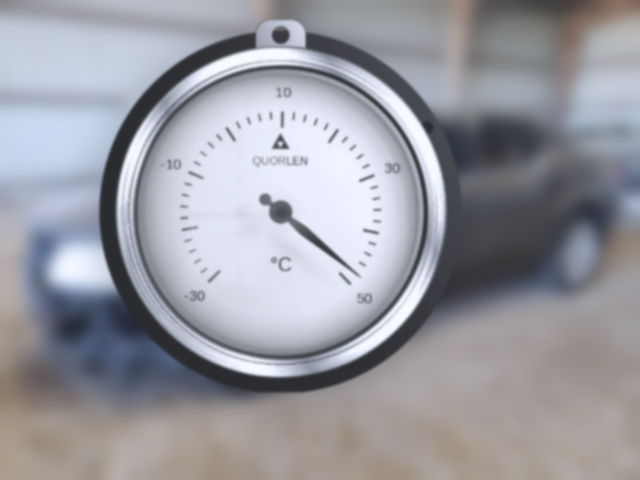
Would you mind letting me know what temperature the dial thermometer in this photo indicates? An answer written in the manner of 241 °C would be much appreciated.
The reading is 48 °C
